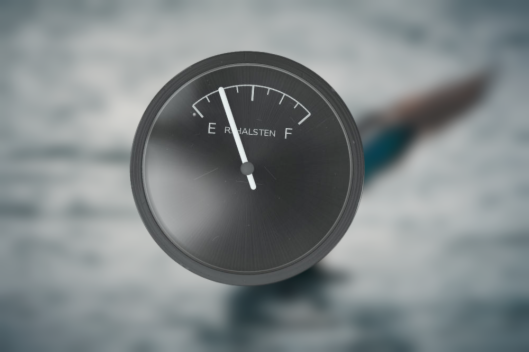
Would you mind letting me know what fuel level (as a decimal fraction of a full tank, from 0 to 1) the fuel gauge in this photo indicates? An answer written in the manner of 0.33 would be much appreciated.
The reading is 0.25
